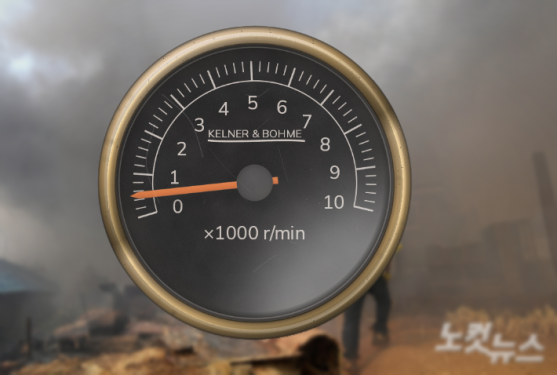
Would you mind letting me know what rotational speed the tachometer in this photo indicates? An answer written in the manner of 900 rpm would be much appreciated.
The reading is 500 rpm
